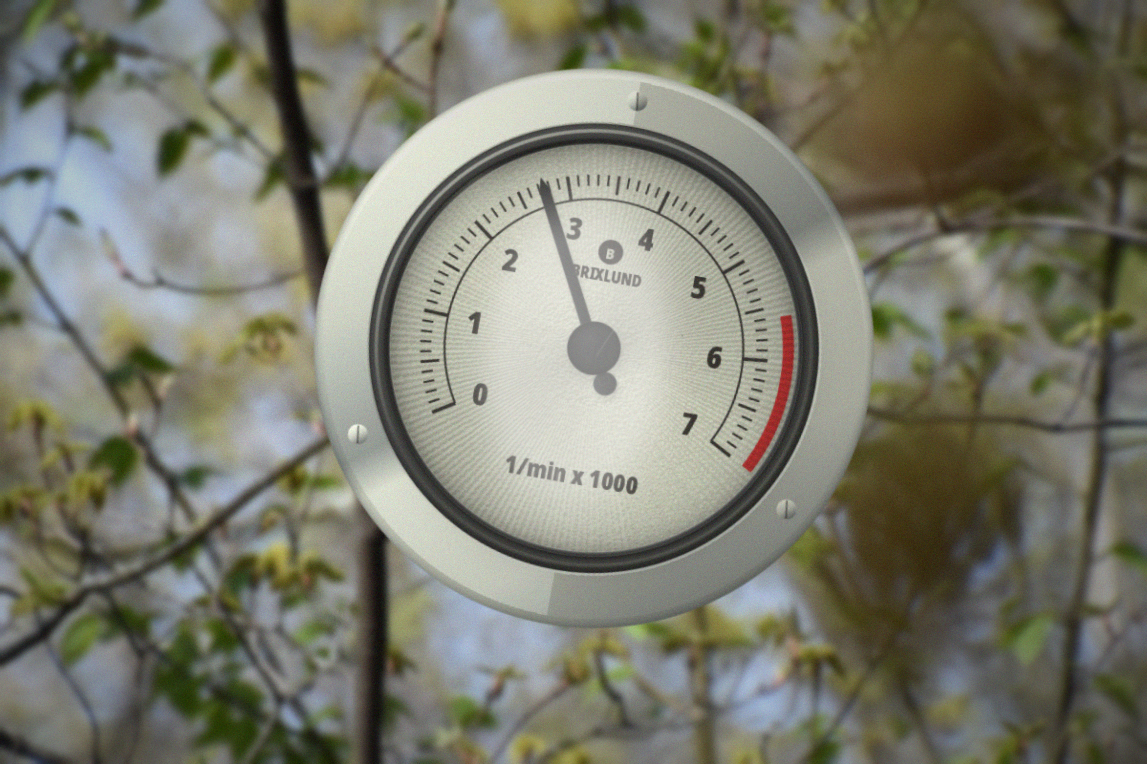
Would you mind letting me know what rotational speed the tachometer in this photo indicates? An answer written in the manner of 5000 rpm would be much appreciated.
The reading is 2750 rpm
